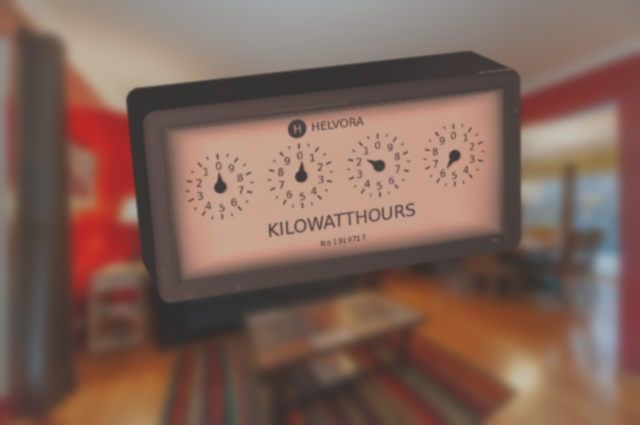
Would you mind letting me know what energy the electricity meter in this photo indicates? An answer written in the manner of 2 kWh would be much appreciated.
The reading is 16 kWh
